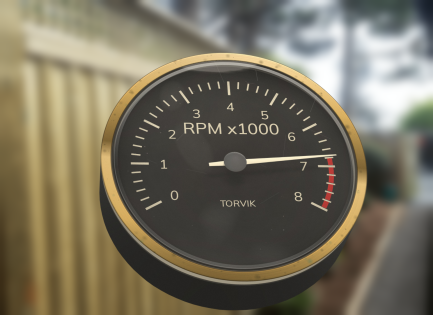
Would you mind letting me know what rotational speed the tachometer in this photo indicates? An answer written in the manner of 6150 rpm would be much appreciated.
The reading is 6800 rpm
